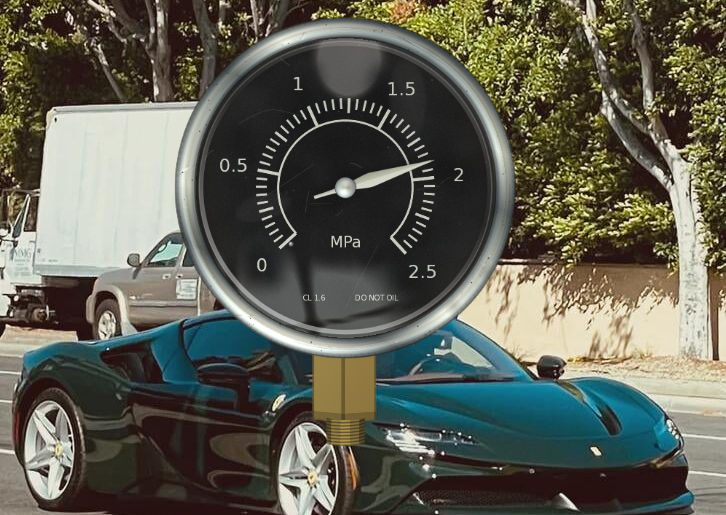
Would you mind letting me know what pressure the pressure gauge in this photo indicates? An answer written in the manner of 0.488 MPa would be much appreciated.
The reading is 1.9 MPa
